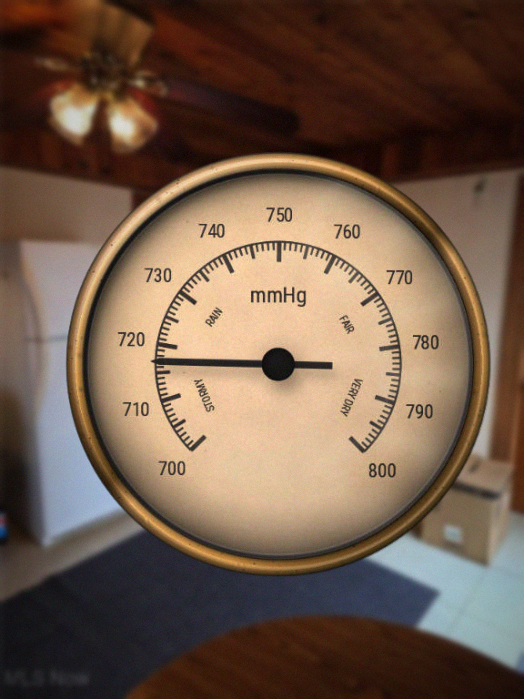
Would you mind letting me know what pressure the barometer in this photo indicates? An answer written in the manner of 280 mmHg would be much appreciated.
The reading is 717 mmHg
